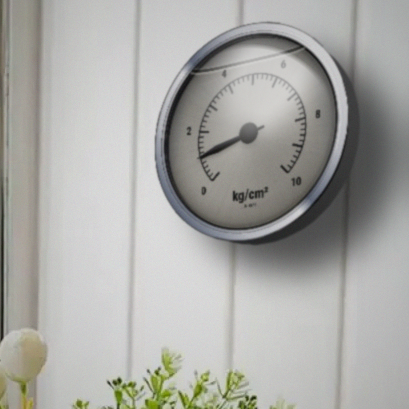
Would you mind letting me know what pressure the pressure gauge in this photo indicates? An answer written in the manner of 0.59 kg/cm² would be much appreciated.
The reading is 1 kg/cm²
